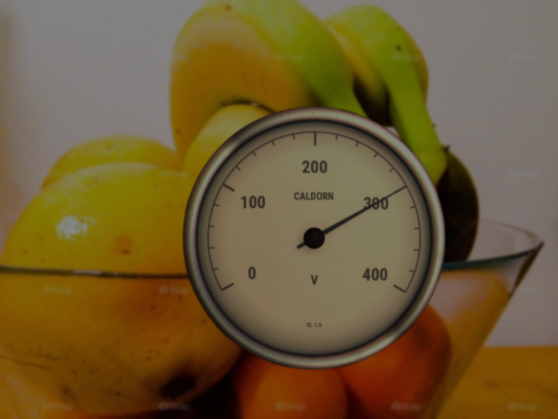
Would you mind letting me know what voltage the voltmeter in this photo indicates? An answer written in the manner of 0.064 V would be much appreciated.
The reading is 300 V
